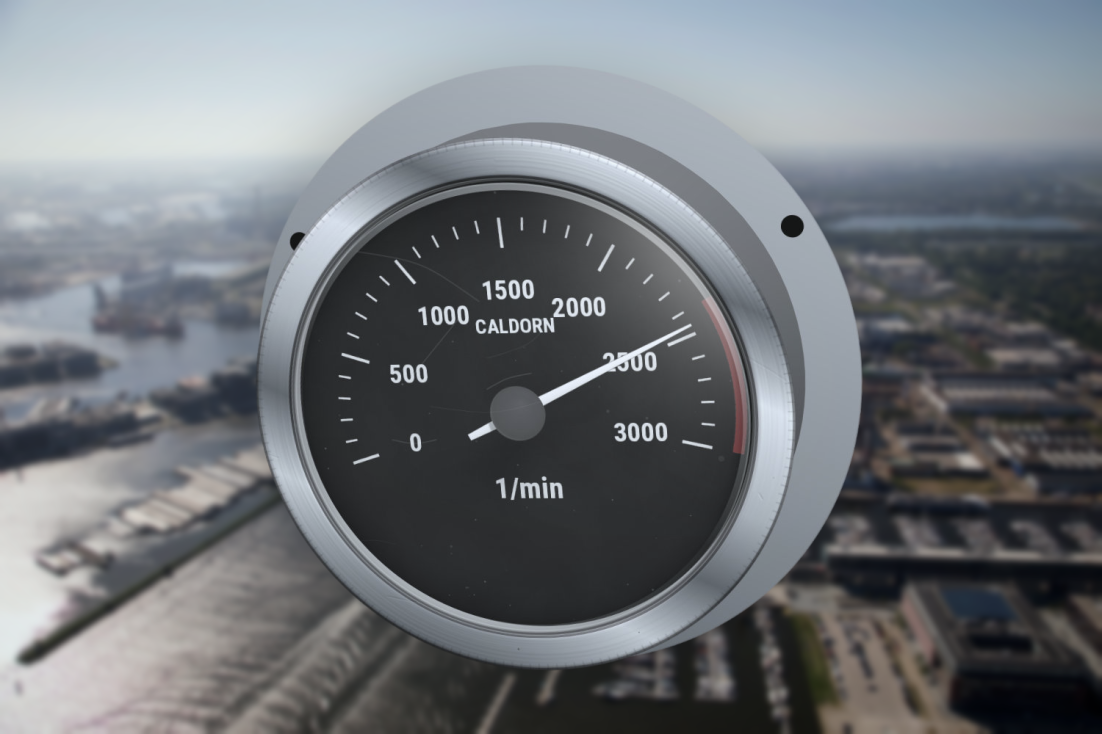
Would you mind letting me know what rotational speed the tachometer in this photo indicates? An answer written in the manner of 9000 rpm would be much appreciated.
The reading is 2450 rpm
